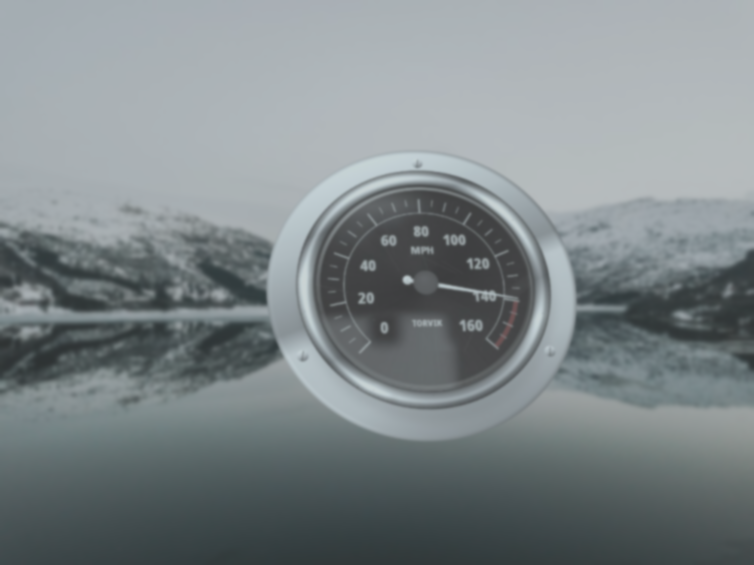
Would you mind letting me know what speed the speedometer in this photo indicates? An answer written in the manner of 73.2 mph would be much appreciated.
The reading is 140 mph
